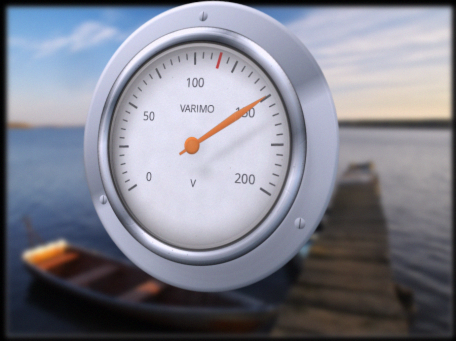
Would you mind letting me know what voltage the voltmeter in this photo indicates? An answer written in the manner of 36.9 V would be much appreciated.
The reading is 150 V
